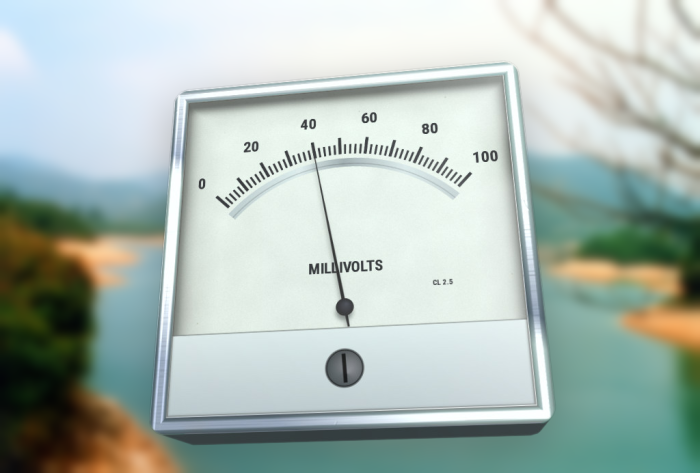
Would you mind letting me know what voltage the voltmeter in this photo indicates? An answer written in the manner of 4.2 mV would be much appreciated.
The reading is 40 mV
